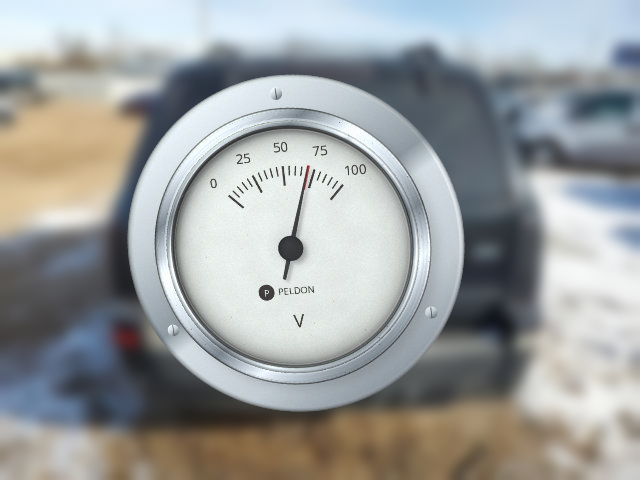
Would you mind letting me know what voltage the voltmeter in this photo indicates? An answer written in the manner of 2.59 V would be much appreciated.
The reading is 70 V
